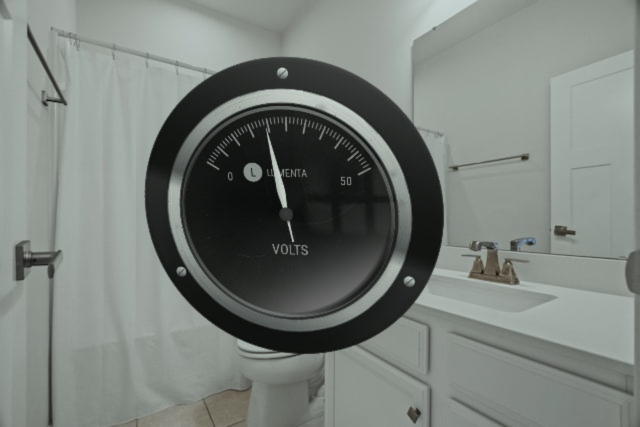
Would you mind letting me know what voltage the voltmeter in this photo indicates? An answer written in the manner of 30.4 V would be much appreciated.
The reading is 20 V
